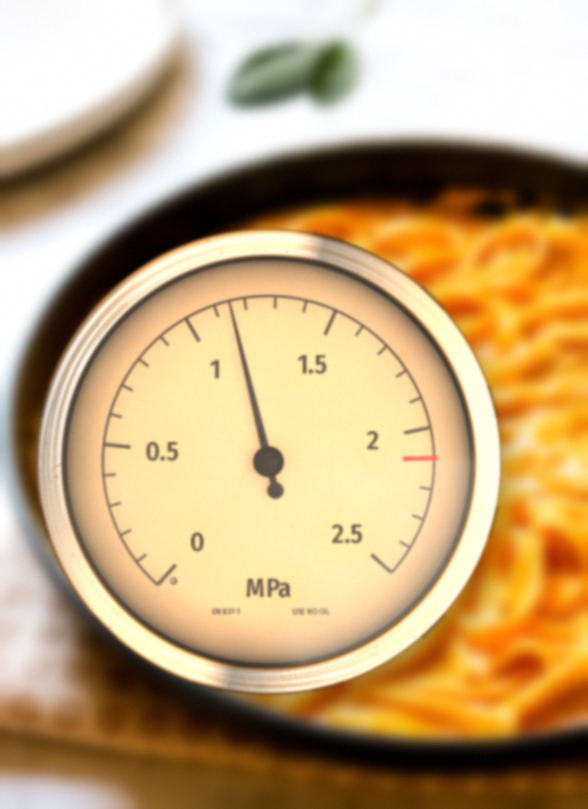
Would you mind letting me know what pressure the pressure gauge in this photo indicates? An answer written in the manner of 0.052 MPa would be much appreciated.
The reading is 1.15 MPa
